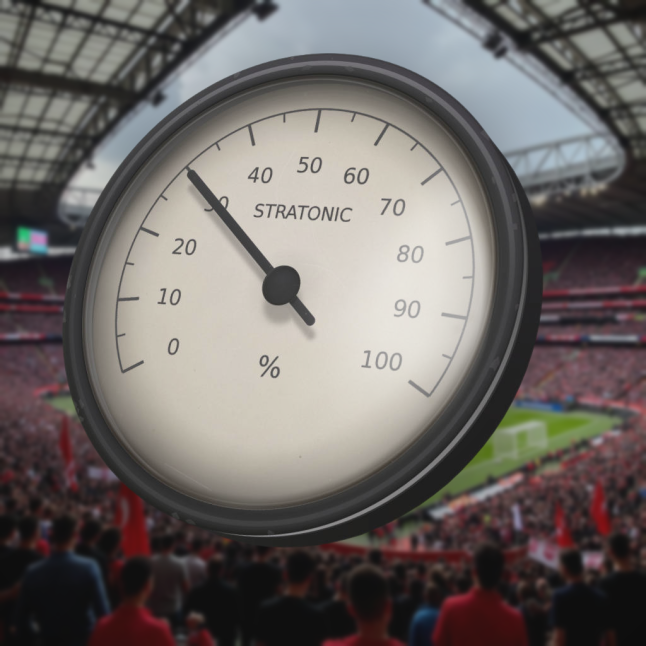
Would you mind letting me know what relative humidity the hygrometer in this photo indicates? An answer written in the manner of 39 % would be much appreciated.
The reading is 30 %
